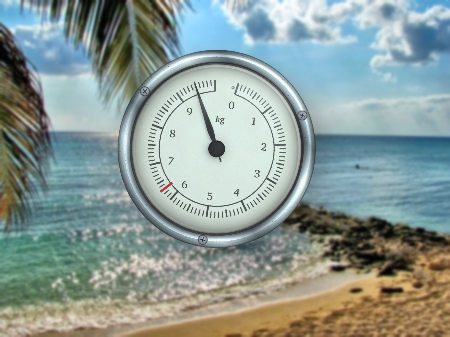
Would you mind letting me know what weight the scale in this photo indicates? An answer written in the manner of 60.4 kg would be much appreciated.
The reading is 9.5 kg
